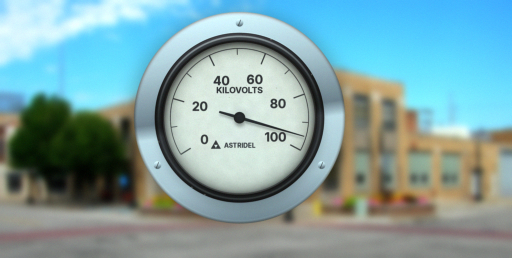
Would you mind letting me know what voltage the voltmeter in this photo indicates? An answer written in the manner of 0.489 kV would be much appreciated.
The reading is 95 kV
